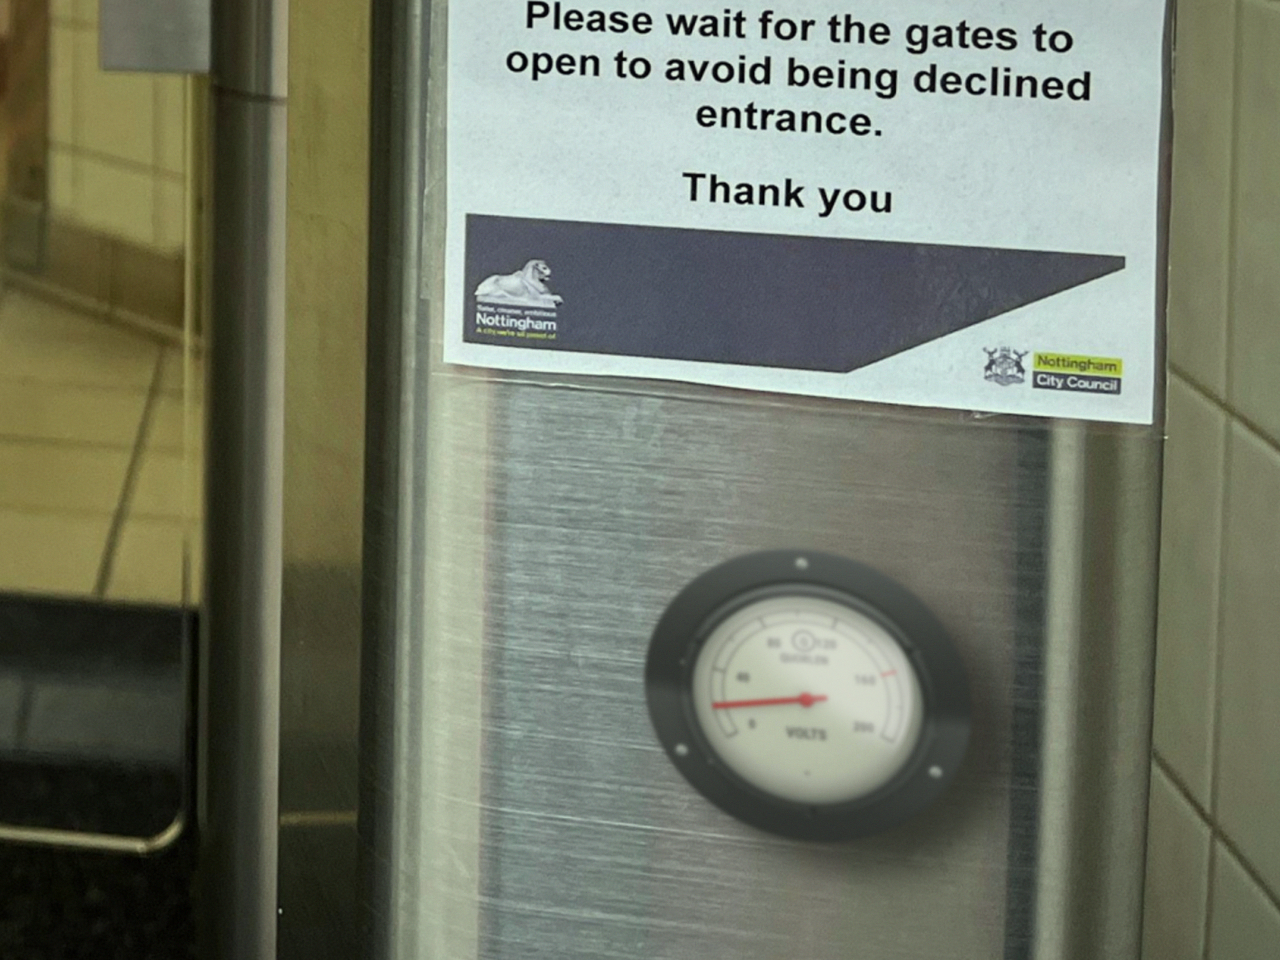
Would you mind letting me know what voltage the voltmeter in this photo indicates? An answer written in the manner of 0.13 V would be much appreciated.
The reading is 20 V
